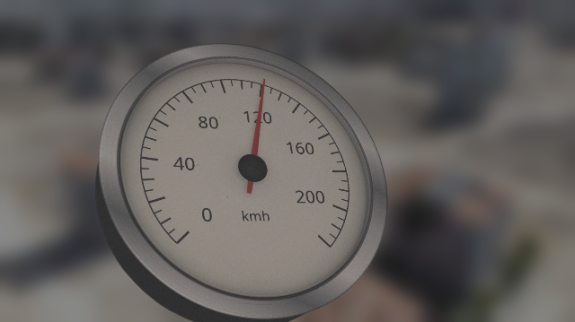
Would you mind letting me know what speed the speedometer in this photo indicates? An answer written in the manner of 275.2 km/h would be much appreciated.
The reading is 120 km/h
